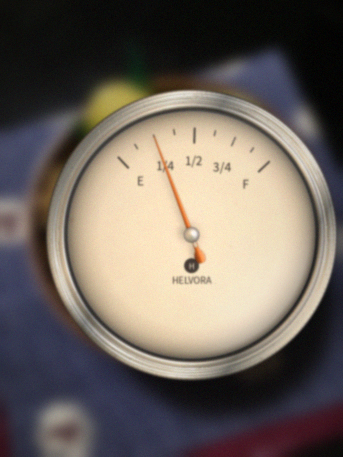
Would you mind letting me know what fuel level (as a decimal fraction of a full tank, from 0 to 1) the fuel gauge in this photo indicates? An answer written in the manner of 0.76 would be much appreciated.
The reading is 0.25
